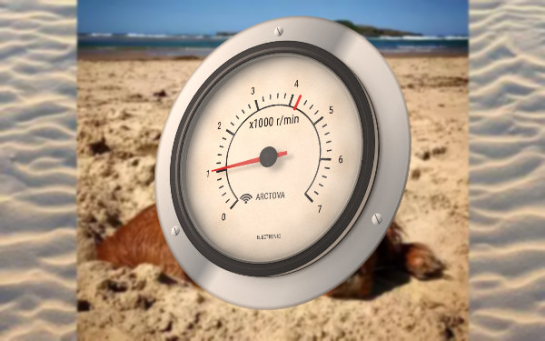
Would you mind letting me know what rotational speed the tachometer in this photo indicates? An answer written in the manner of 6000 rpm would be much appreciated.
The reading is 1000 rpm
